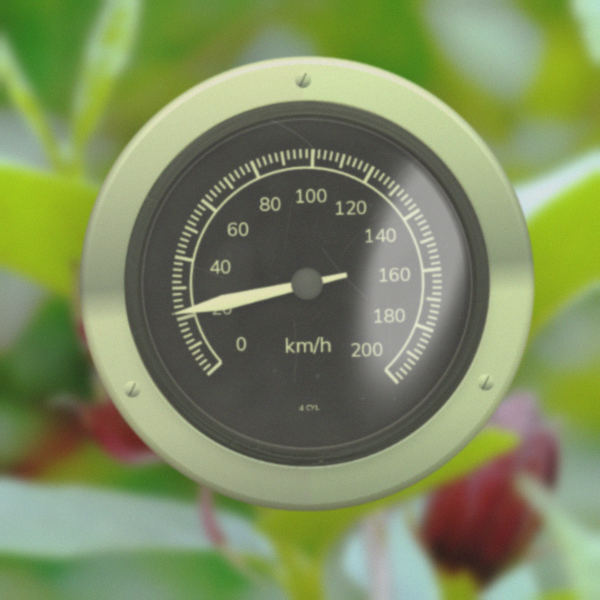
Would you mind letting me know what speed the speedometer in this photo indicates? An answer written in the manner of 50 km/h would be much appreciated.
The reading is 22 km/h
